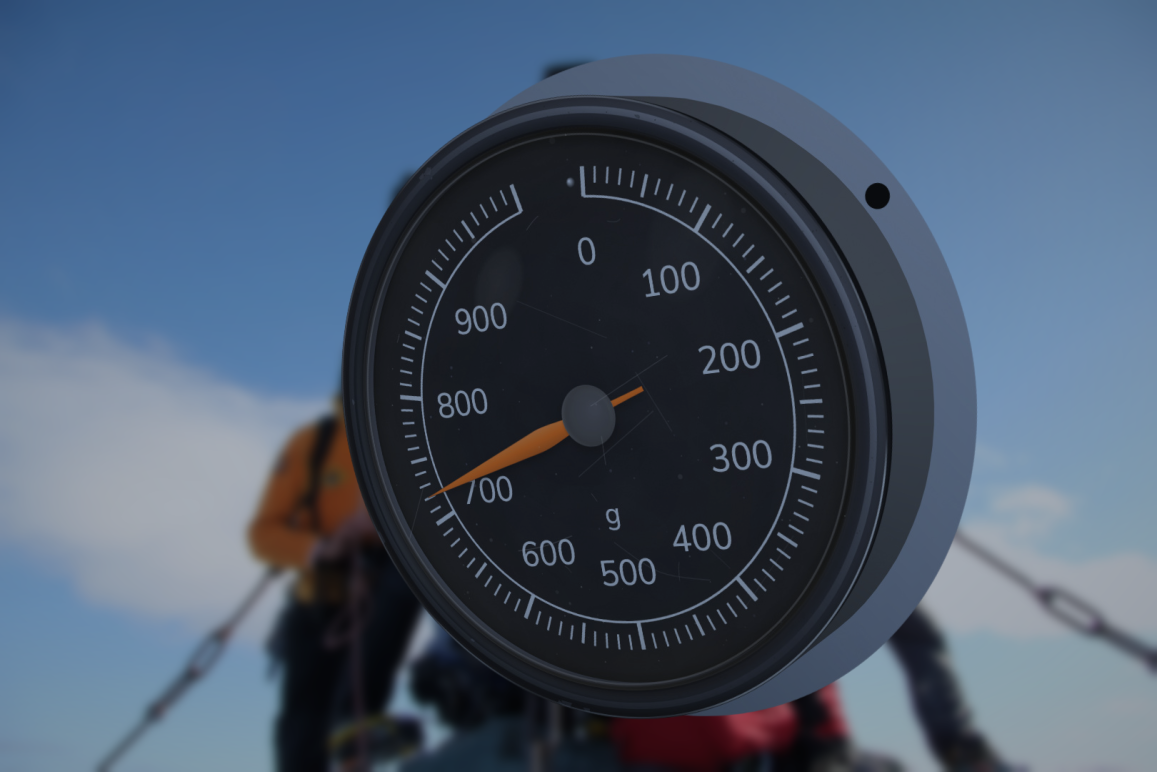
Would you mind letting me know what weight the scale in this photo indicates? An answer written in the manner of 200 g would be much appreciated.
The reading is 720 g
